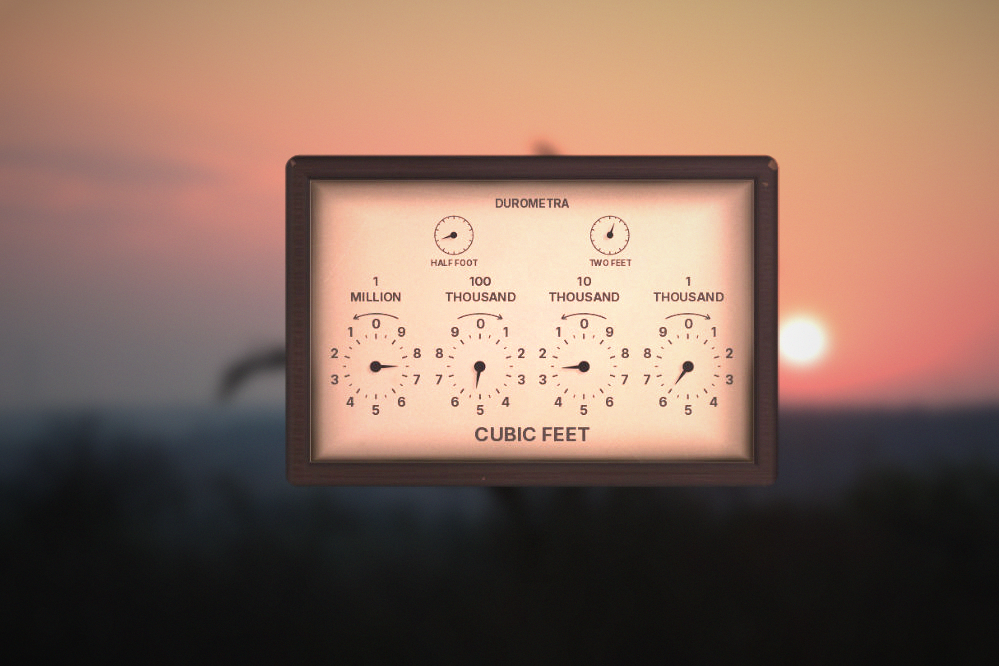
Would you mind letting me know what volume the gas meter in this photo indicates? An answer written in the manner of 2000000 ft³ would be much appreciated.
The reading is 752600 ft³
